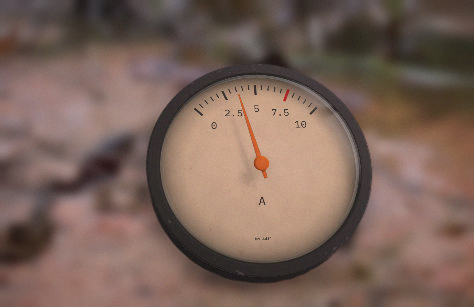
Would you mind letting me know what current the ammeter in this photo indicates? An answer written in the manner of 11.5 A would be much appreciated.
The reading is 3.5 A
